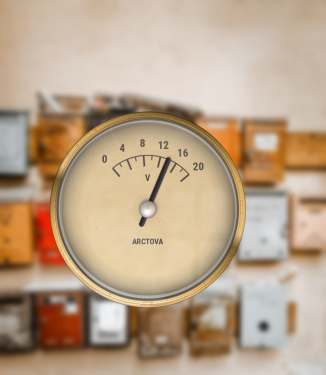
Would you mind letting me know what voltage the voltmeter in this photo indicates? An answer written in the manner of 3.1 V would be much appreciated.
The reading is 14 V
